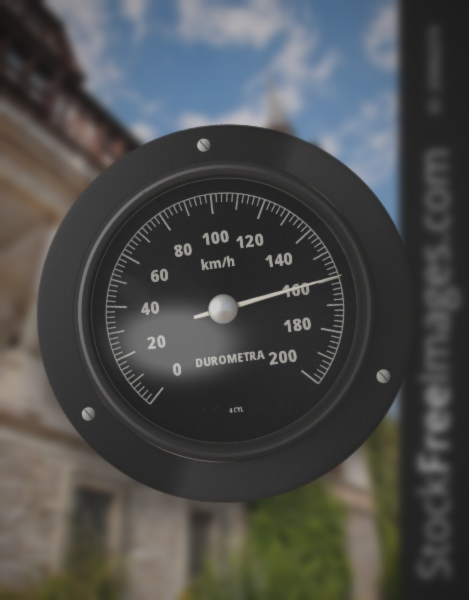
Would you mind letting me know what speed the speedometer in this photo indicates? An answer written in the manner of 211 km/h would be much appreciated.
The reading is 160 km/h
